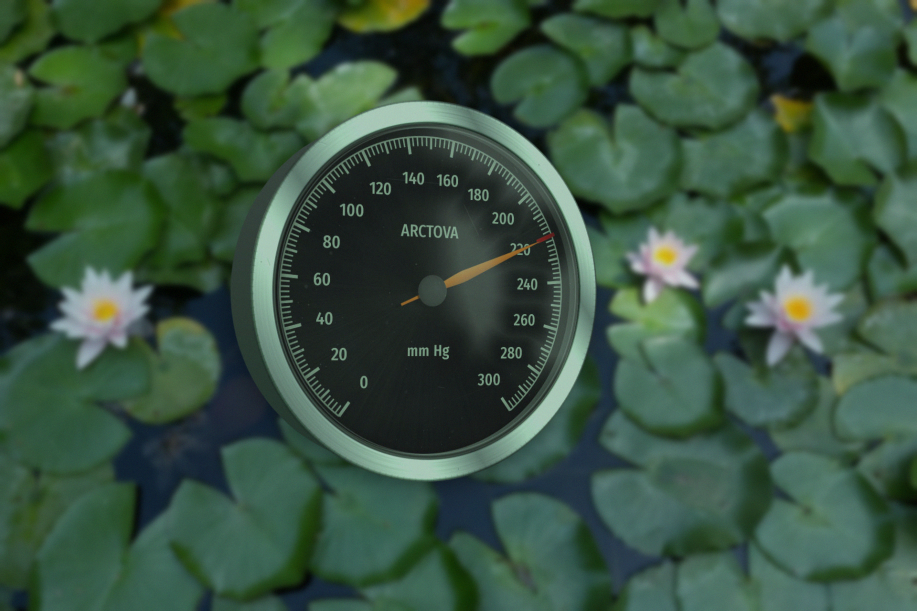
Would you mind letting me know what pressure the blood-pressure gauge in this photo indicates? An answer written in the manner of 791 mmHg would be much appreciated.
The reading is 220 mmHg
